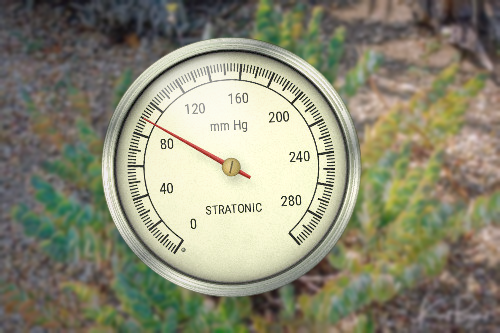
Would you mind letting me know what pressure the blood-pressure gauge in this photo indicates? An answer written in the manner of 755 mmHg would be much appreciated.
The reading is 90 mmHg
